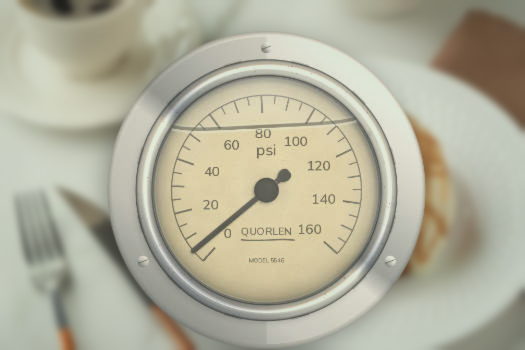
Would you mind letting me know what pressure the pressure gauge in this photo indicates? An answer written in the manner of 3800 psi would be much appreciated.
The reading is 5 psi
